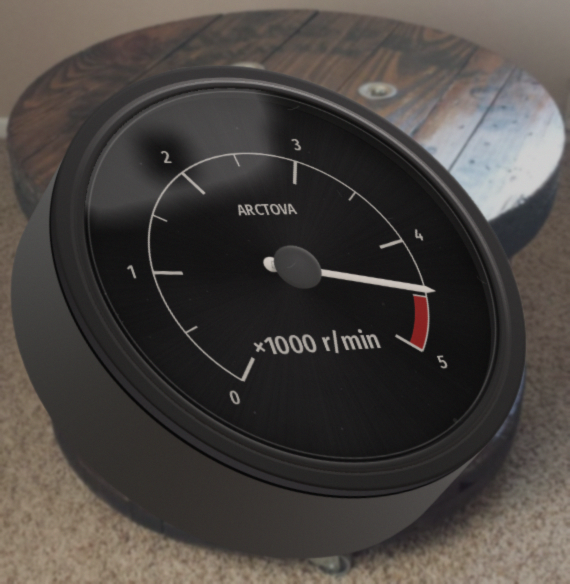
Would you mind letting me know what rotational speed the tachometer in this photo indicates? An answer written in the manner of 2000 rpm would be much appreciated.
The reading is 4500 rpm
